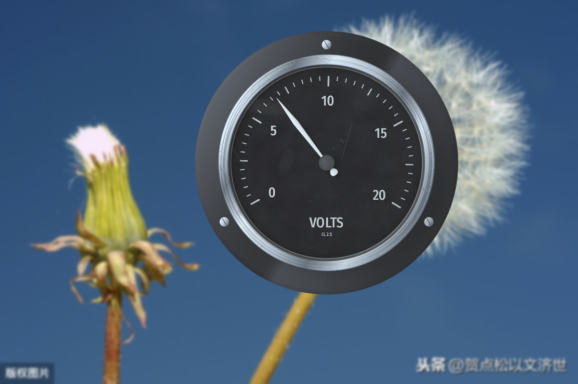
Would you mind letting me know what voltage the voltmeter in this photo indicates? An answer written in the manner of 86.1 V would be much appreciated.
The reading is 6.75 V
